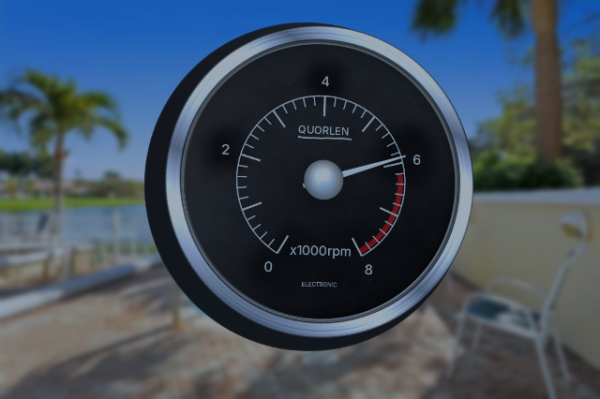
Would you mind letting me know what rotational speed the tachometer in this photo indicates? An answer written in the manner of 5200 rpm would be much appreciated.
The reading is 5900 rpm
